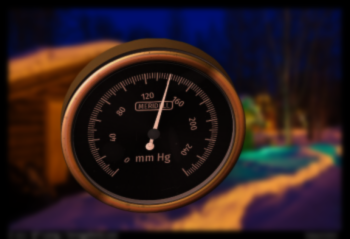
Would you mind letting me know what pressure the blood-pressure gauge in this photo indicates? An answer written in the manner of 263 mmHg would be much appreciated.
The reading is 140 mmHg
